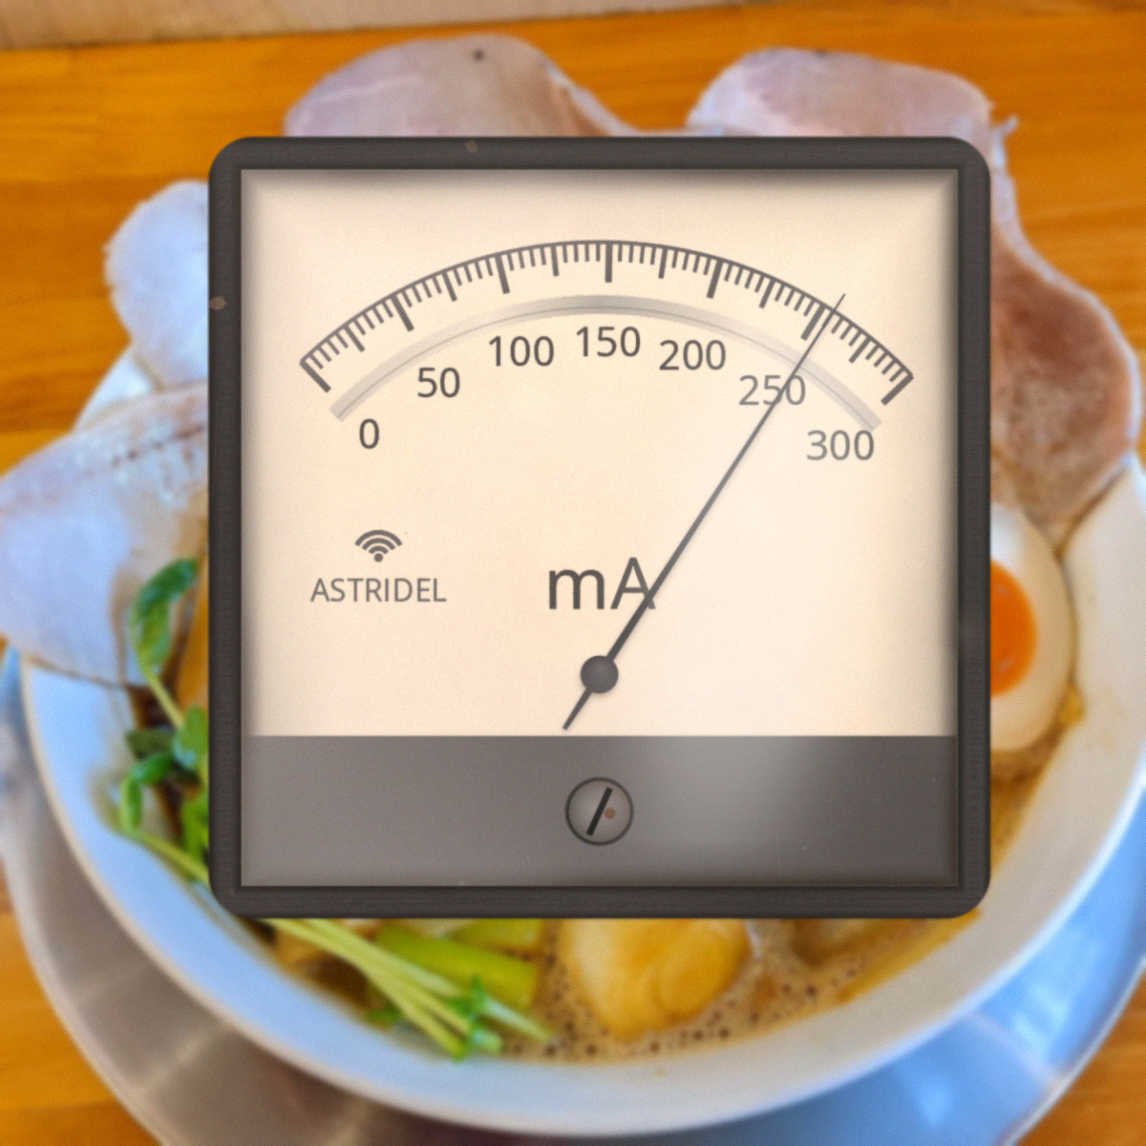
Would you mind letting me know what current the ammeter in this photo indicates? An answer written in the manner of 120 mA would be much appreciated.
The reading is 255 mA
